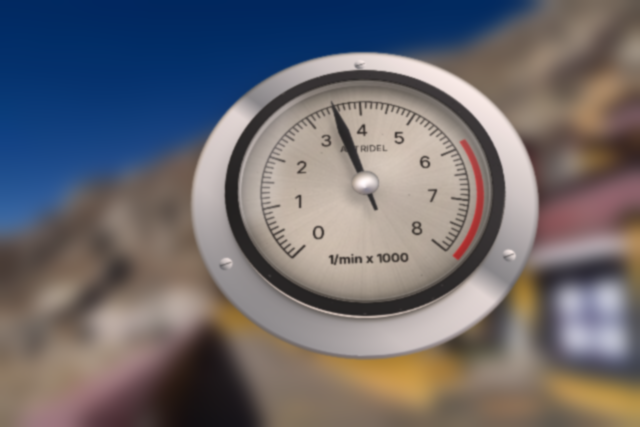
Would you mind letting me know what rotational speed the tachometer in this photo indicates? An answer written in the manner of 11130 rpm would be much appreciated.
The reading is 3500 rpm
